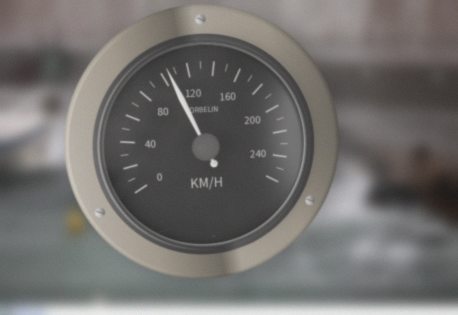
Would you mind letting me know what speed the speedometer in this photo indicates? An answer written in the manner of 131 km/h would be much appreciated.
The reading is 105 km/h
